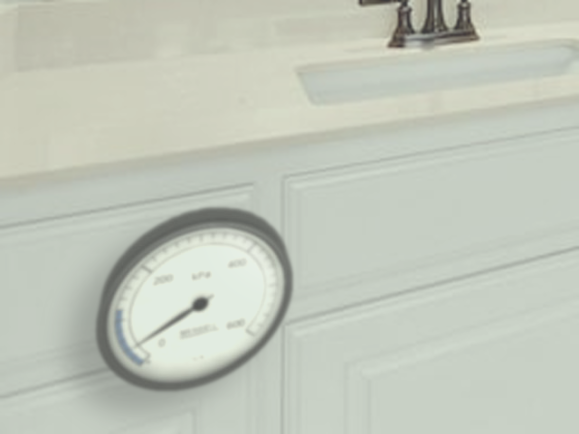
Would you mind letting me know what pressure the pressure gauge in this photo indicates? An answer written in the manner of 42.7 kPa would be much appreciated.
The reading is 40 kPa
